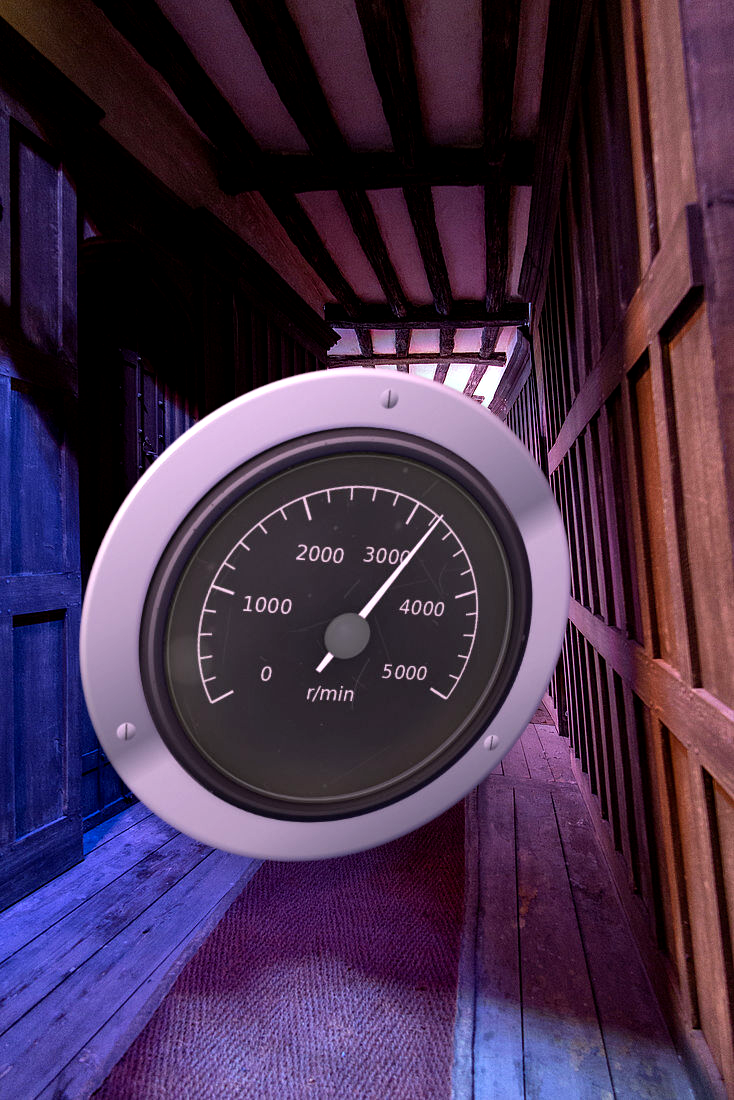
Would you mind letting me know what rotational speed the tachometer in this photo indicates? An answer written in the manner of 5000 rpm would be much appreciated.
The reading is 3200 rpm
